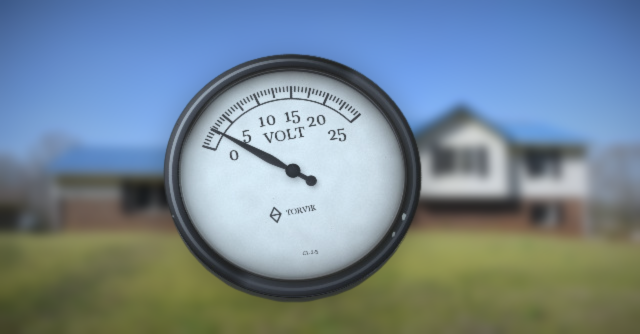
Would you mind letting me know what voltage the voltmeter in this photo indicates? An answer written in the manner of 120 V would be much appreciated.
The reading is 2.5 V
